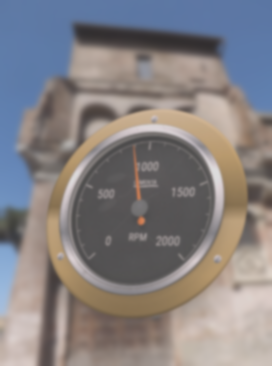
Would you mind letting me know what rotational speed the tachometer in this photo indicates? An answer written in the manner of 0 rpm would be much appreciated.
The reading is 900 rpm
